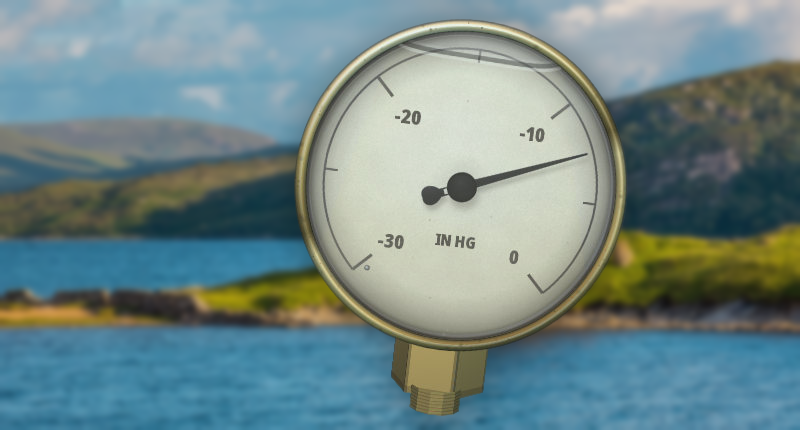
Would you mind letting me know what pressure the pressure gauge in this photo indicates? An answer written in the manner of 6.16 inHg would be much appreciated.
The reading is -7.5 inHg
